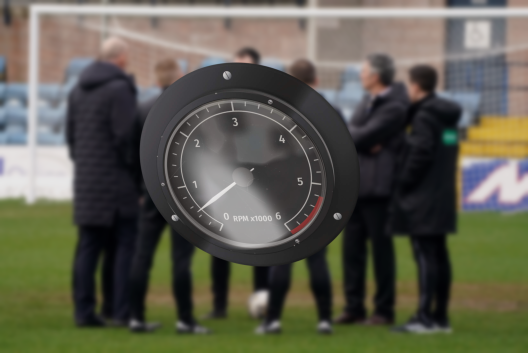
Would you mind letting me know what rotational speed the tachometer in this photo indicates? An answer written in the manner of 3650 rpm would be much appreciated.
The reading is 500 rpm
